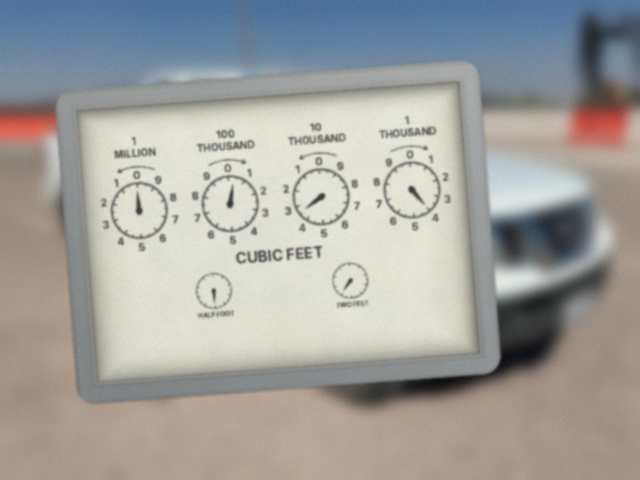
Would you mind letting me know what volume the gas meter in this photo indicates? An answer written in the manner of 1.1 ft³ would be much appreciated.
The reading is 3400 ft³
